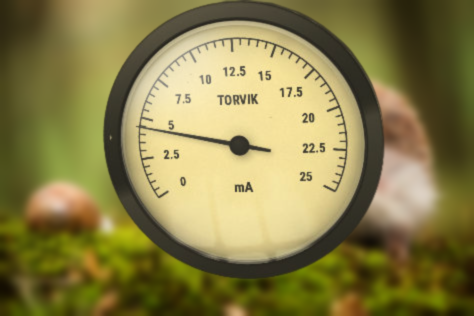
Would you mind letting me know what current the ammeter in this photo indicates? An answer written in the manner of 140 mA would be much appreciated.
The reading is 4.5 mA
